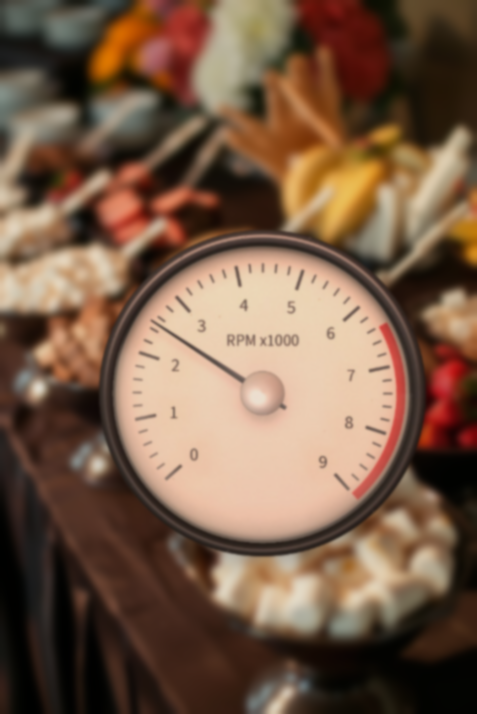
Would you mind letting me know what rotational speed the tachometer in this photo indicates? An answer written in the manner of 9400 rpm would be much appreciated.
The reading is 2500 rpm
